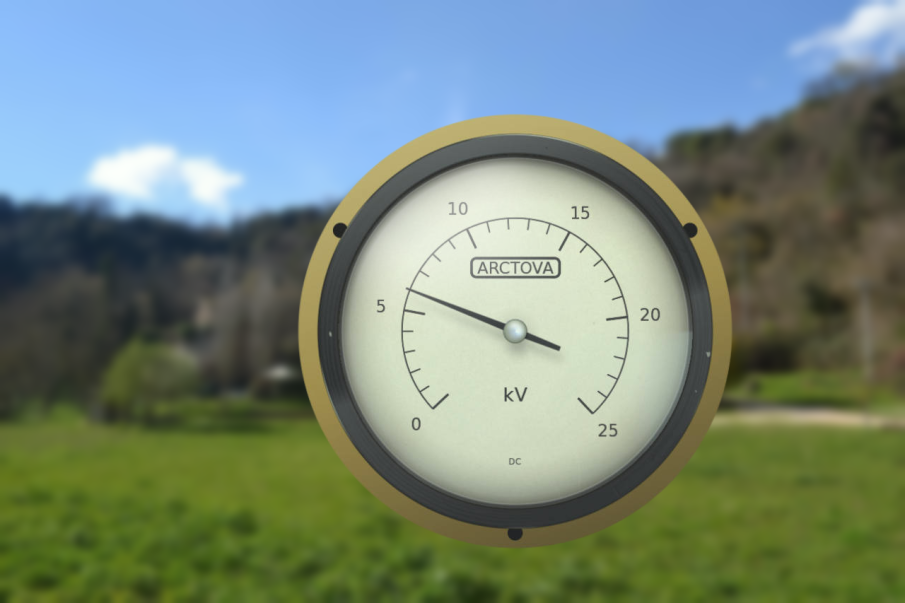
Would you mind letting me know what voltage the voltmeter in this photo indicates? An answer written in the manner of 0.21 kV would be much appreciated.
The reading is 6 kV
